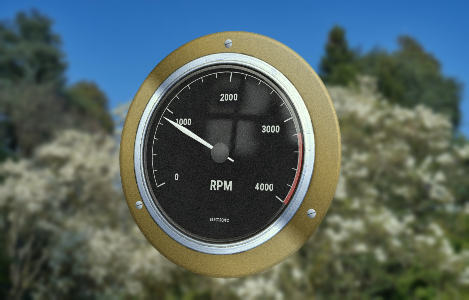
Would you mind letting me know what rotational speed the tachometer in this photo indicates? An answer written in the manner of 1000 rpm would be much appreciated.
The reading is 900 rpm
